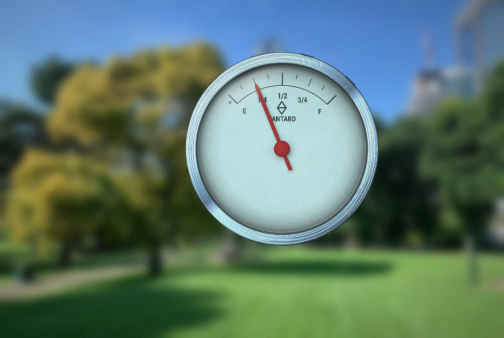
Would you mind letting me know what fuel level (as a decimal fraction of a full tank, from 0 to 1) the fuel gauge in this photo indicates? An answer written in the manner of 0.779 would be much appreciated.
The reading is 0.25
